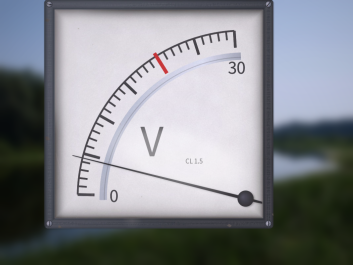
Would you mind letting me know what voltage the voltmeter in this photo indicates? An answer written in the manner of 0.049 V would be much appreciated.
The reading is 4.5 V
